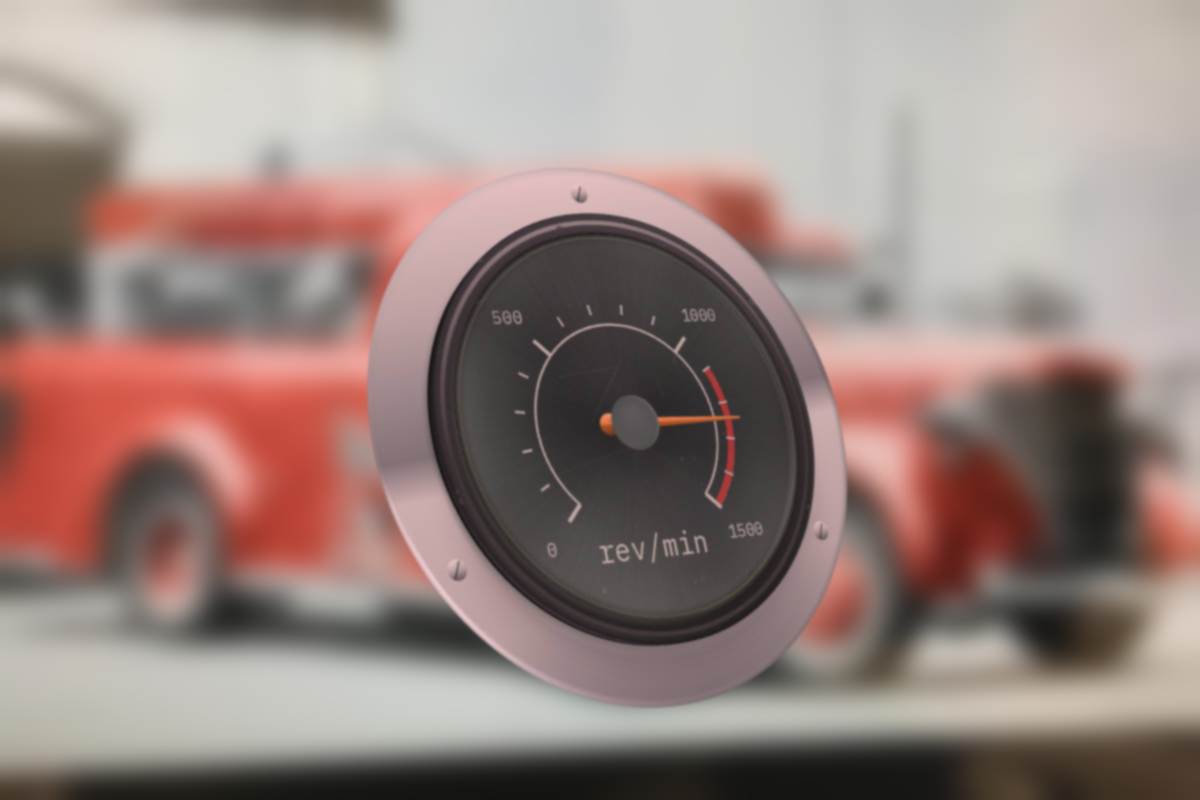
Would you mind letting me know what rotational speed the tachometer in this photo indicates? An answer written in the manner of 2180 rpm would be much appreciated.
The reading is 1250 rpm
